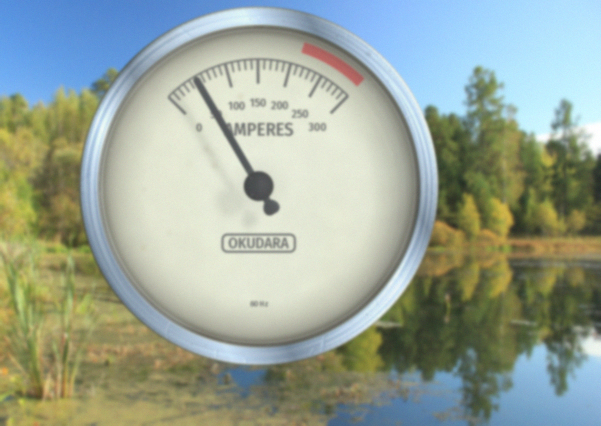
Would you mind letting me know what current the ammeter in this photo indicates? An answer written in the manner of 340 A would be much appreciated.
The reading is 50 A
